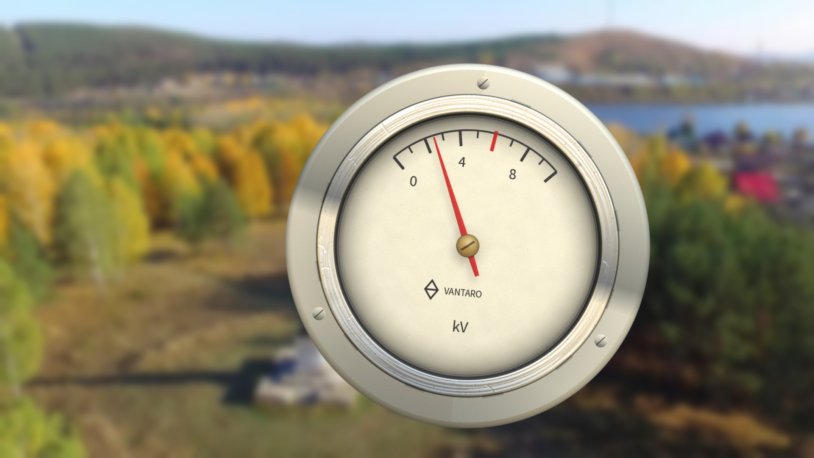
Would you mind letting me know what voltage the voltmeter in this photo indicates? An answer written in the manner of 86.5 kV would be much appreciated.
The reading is 2.5 kV
